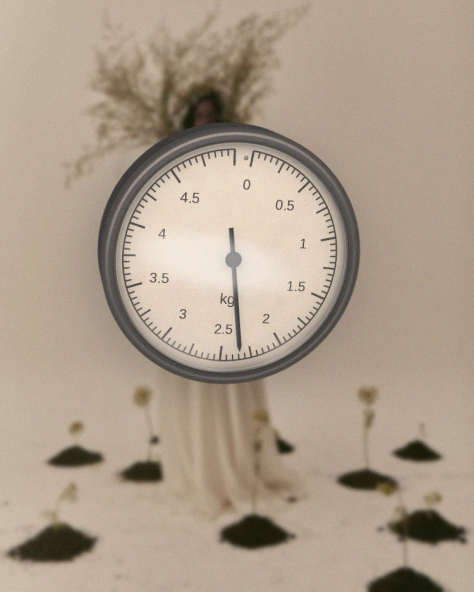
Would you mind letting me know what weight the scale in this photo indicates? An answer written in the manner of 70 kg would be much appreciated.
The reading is 2.35 kg
